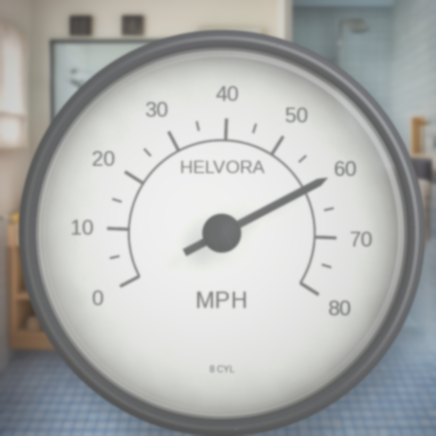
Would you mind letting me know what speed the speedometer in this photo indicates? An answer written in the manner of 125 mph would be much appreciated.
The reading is 60 mph
